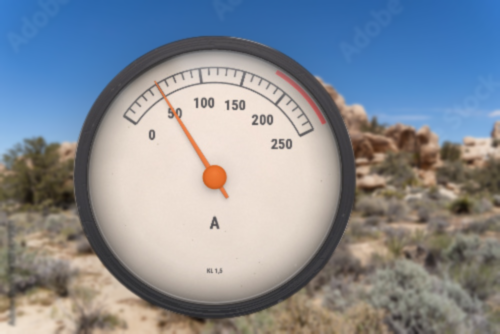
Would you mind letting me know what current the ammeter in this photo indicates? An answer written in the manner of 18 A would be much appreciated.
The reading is 50 A
